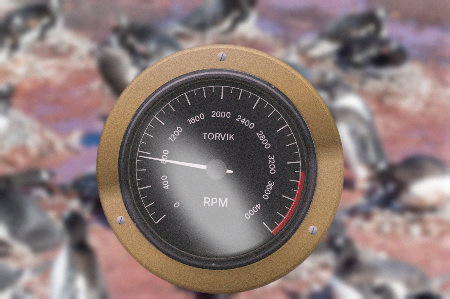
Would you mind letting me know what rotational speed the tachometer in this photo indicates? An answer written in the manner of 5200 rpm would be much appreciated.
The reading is 750 rpm
